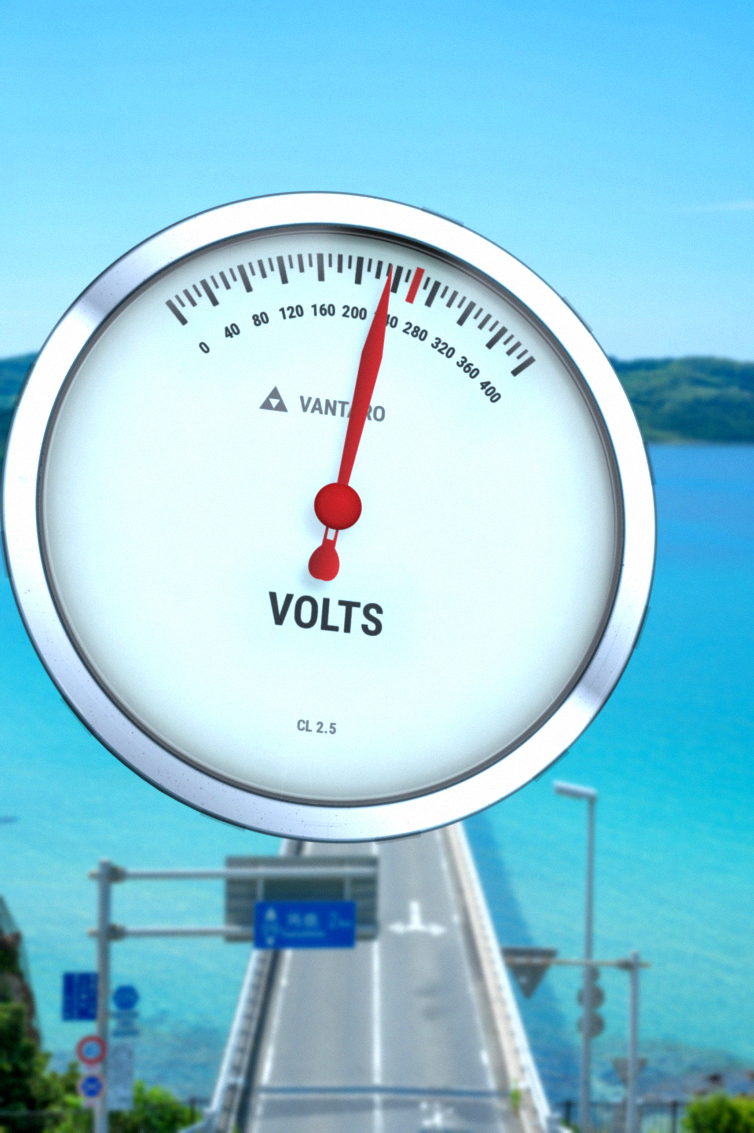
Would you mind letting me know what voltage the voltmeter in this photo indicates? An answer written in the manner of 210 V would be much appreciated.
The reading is 230 V
